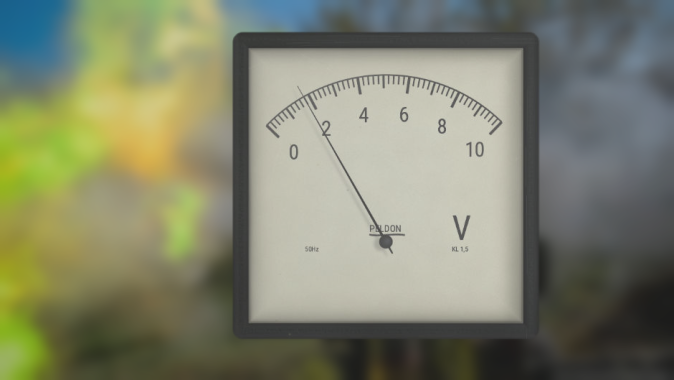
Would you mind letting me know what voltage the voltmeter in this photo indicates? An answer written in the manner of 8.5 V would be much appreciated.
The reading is 1.8 V
